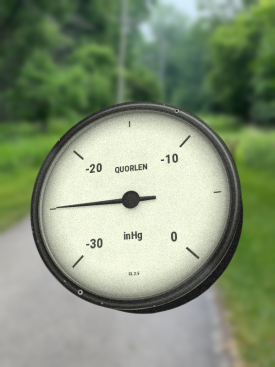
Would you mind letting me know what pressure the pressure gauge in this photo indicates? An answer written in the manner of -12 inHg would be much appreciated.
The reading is -25 inHg
